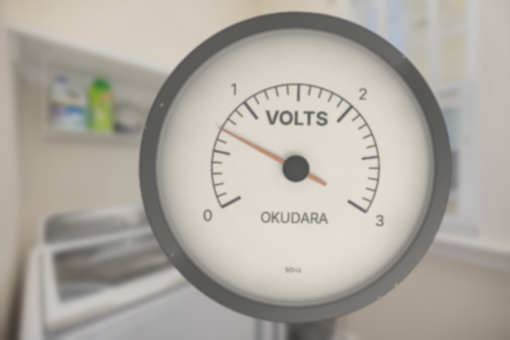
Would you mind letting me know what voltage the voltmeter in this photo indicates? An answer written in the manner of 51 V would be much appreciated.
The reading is 0.7 V
